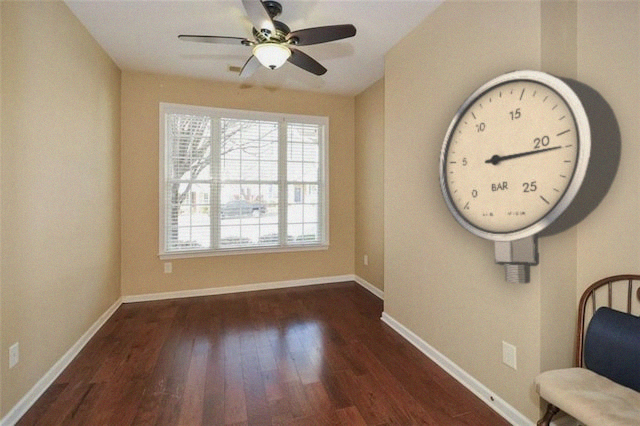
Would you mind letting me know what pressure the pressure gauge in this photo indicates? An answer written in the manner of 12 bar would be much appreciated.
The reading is 21 bar
